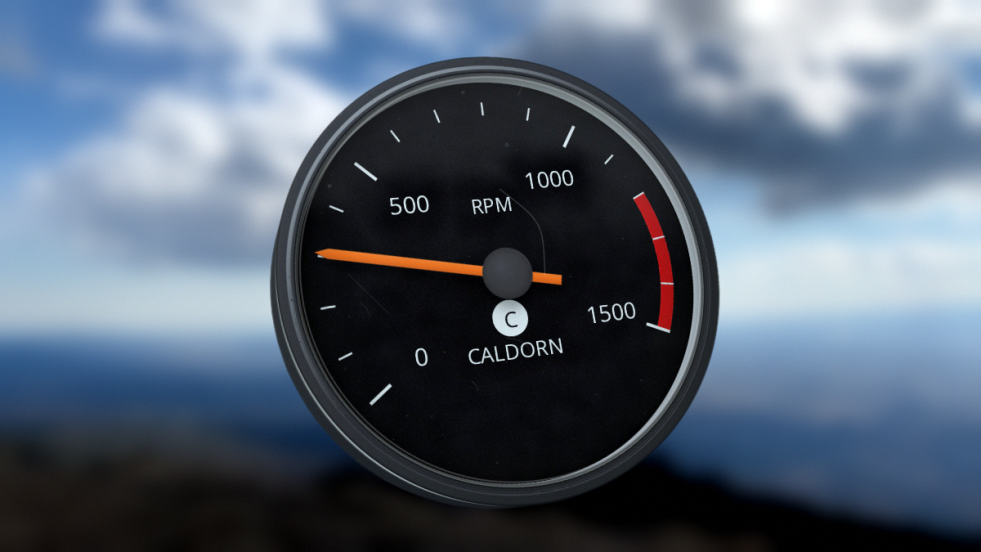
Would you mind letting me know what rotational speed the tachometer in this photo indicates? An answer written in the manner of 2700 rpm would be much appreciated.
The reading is 300 rpm
